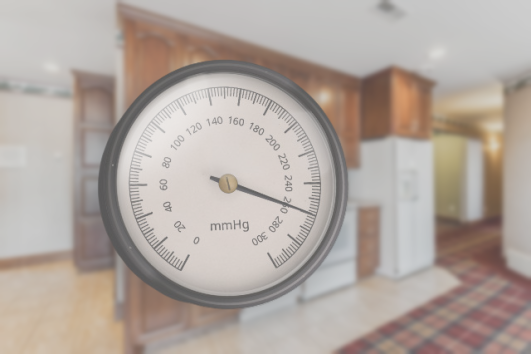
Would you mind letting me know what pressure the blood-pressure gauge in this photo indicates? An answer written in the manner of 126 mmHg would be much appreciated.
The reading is 260 mmHg
